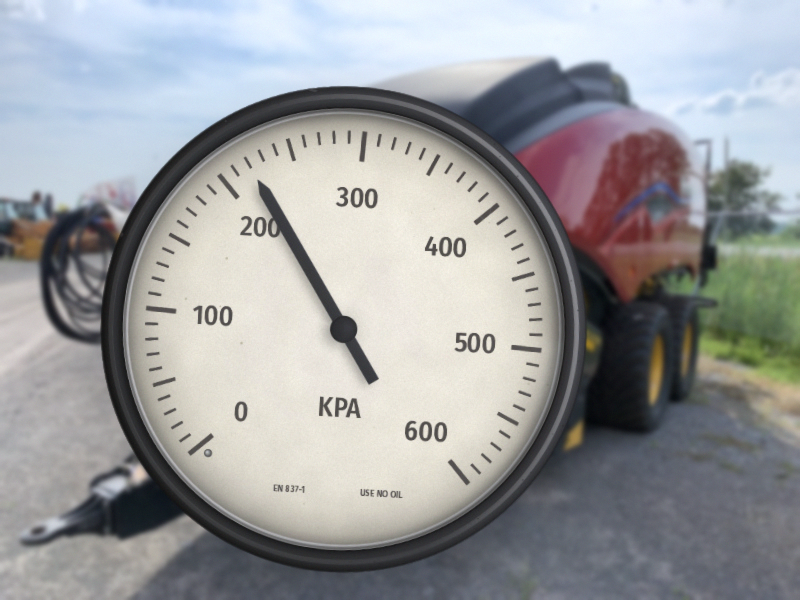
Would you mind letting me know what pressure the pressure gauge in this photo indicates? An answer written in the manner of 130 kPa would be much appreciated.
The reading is 220 kPa
